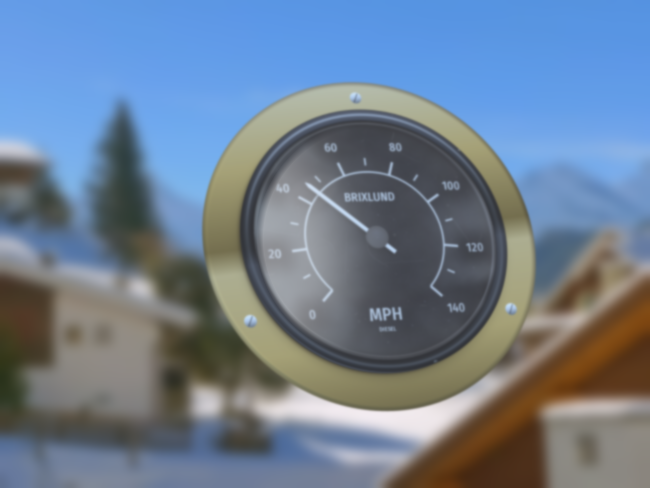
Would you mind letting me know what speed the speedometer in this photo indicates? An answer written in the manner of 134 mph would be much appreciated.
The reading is 45 mph
